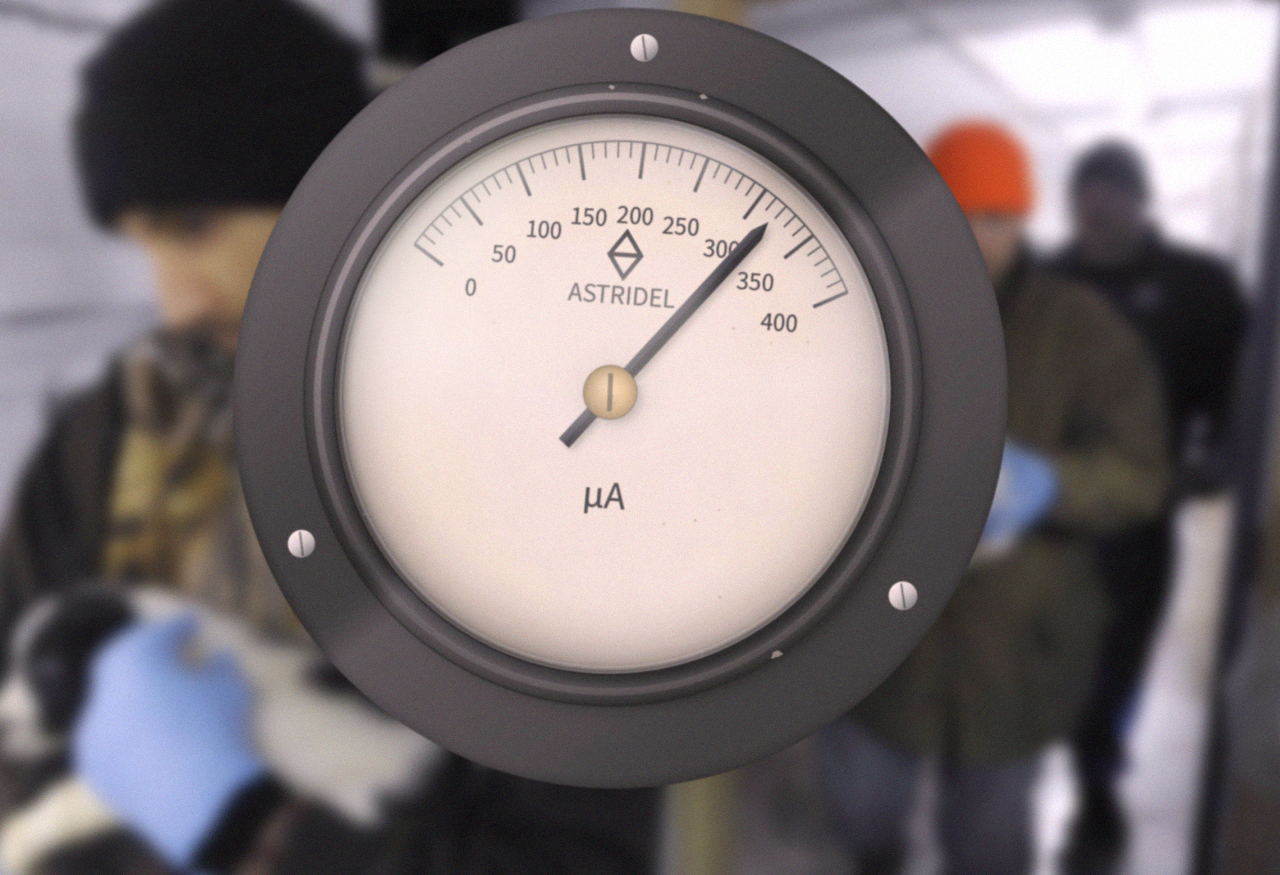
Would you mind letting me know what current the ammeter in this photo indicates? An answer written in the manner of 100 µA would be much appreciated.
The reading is 320 µA
